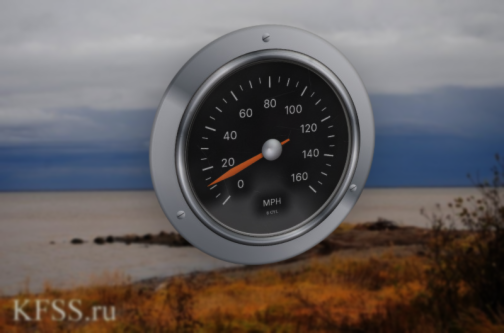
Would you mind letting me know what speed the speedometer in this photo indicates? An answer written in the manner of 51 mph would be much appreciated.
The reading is 12.5 mph
